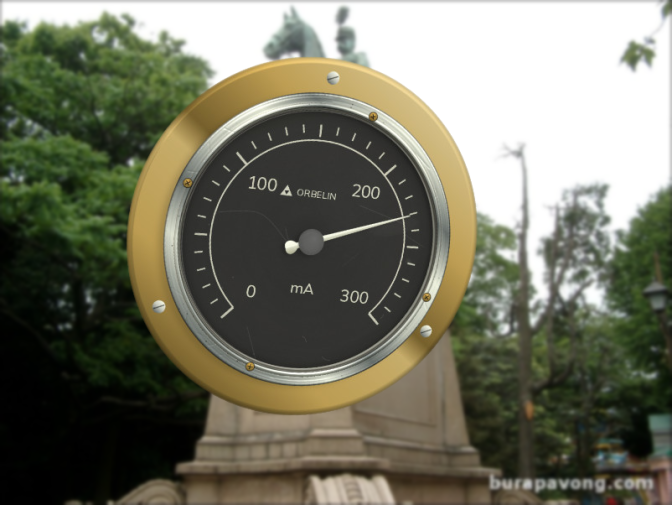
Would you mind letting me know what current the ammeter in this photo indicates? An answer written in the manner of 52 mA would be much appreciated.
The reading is 230 mA
